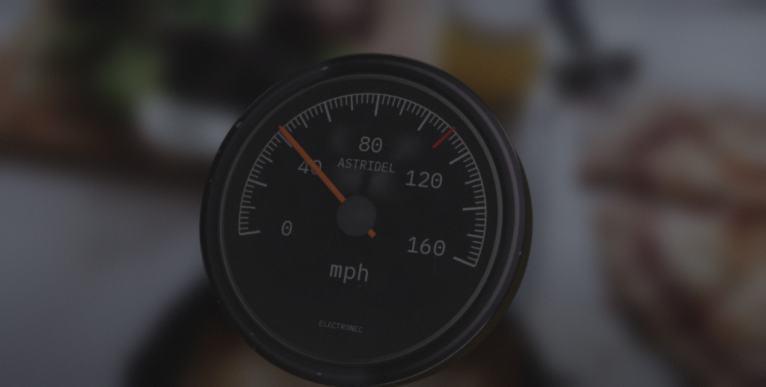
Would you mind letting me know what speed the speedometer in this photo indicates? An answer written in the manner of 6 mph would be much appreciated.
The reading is 42 mph
